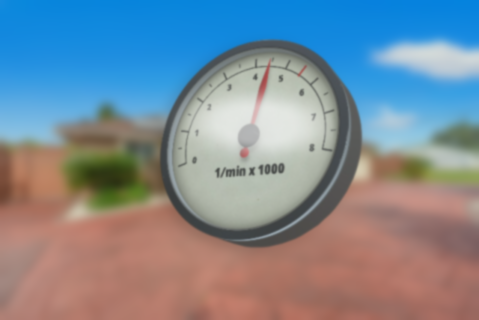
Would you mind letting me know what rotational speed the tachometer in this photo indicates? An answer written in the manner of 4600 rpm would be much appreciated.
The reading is 4500 rpm
